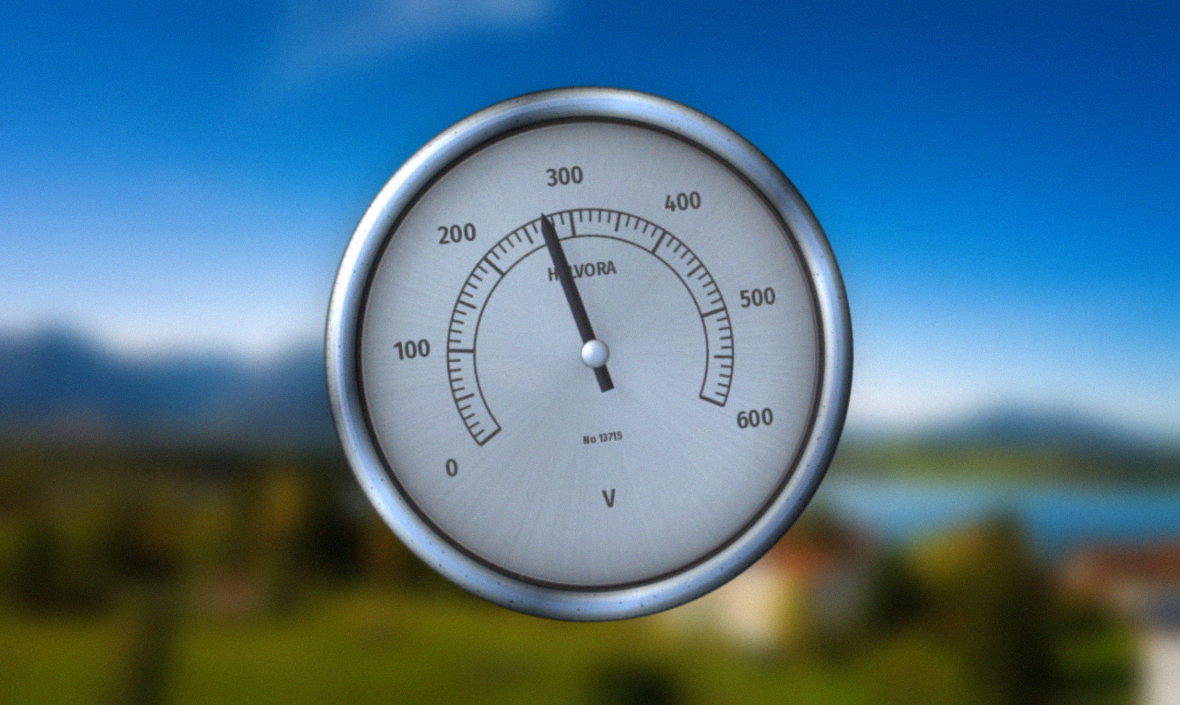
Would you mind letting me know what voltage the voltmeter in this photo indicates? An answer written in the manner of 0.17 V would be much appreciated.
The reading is 270 V
